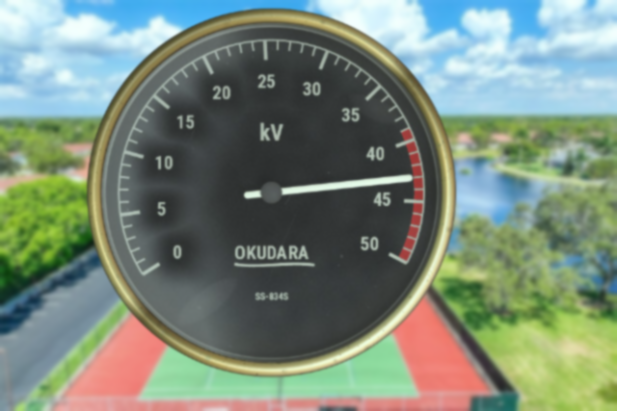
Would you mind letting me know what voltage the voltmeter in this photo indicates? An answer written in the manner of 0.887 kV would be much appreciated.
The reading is 43 kV
